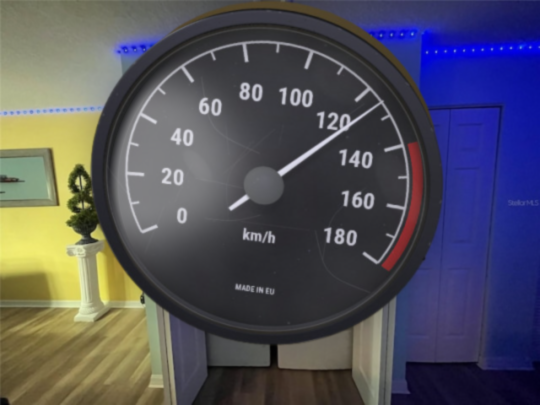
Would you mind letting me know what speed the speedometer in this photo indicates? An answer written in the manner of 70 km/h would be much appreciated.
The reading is 125 km/h
